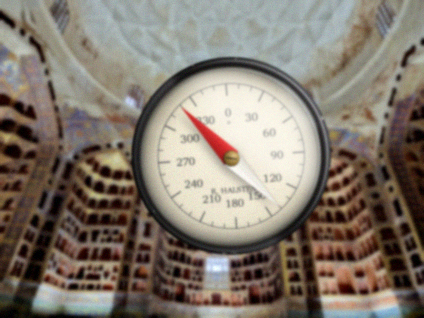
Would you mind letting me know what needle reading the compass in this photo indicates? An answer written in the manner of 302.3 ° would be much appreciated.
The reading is 320 °
